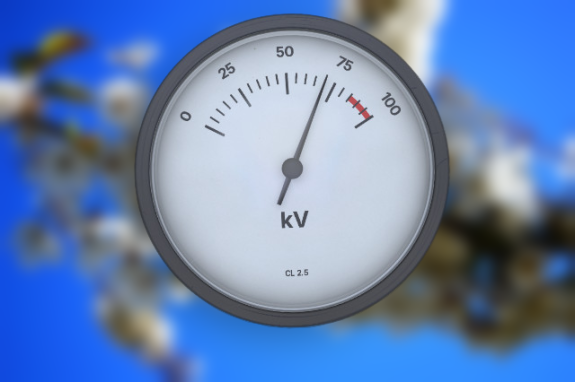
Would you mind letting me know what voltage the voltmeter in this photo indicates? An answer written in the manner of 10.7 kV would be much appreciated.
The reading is 70 kV
